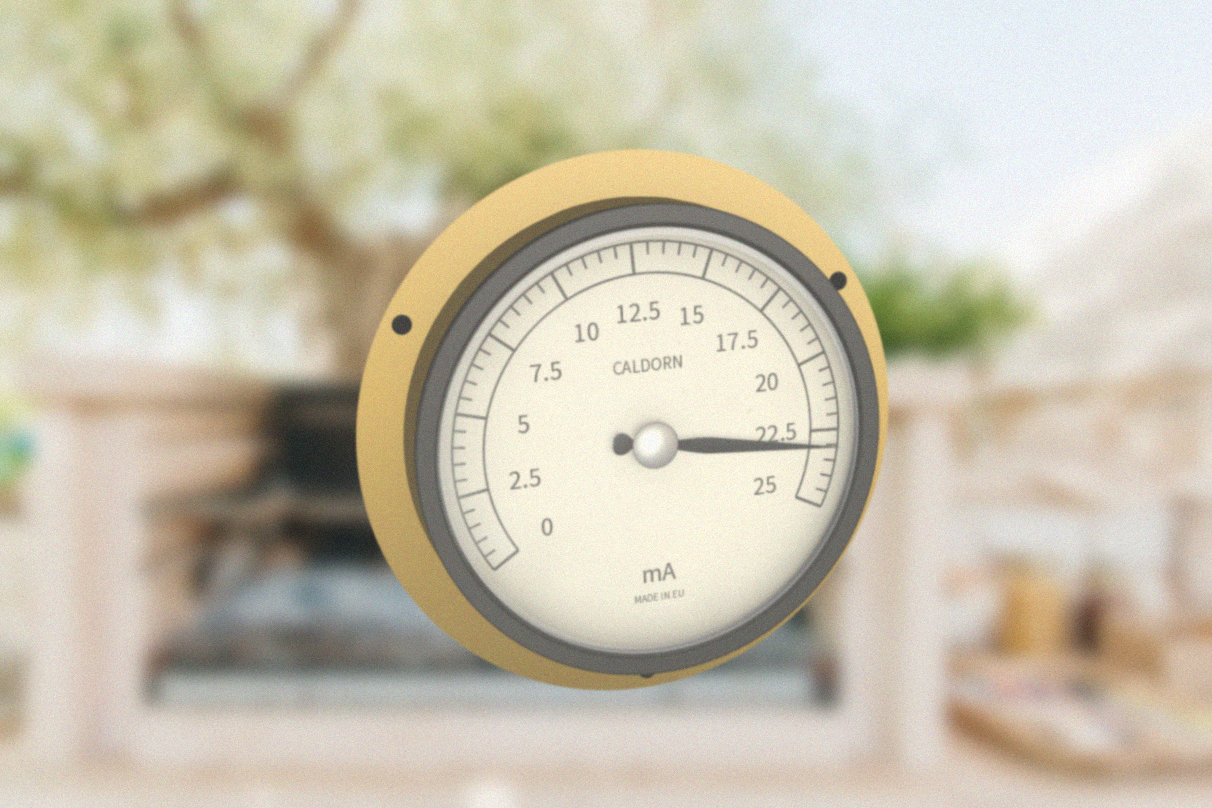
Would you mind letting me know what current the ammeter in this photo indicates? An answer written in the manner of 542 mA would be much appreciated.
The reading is 23 mA
